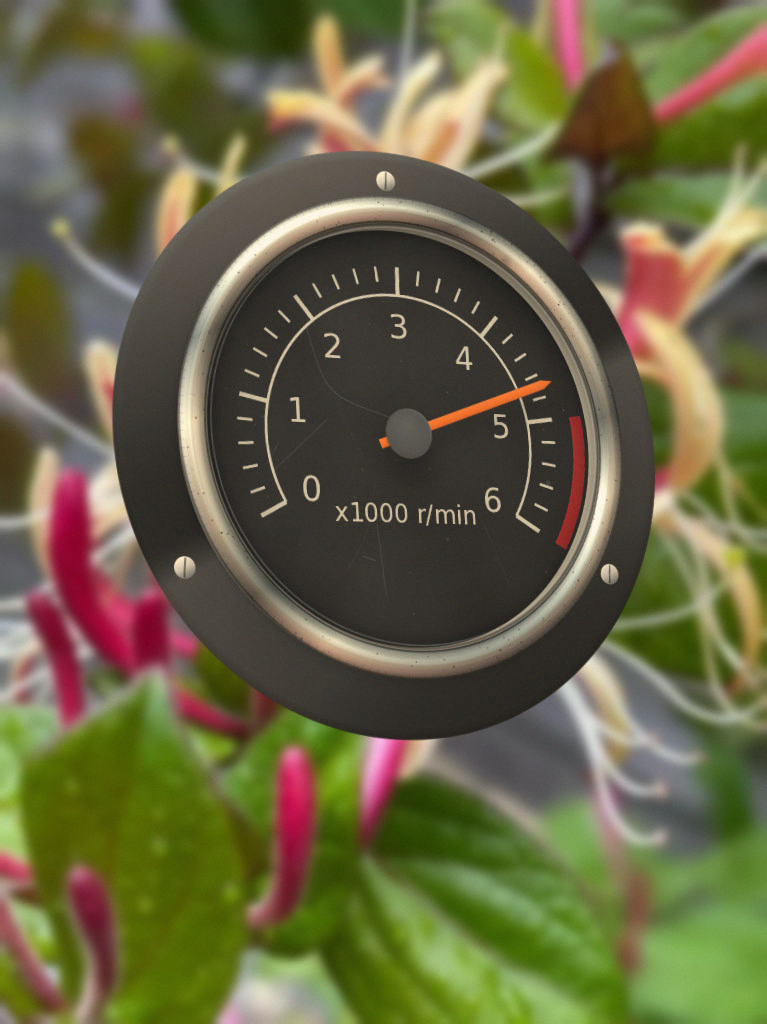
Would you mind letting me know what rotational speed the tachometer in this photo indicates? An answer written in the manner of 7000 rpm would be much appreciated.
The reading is 4700 rpm
